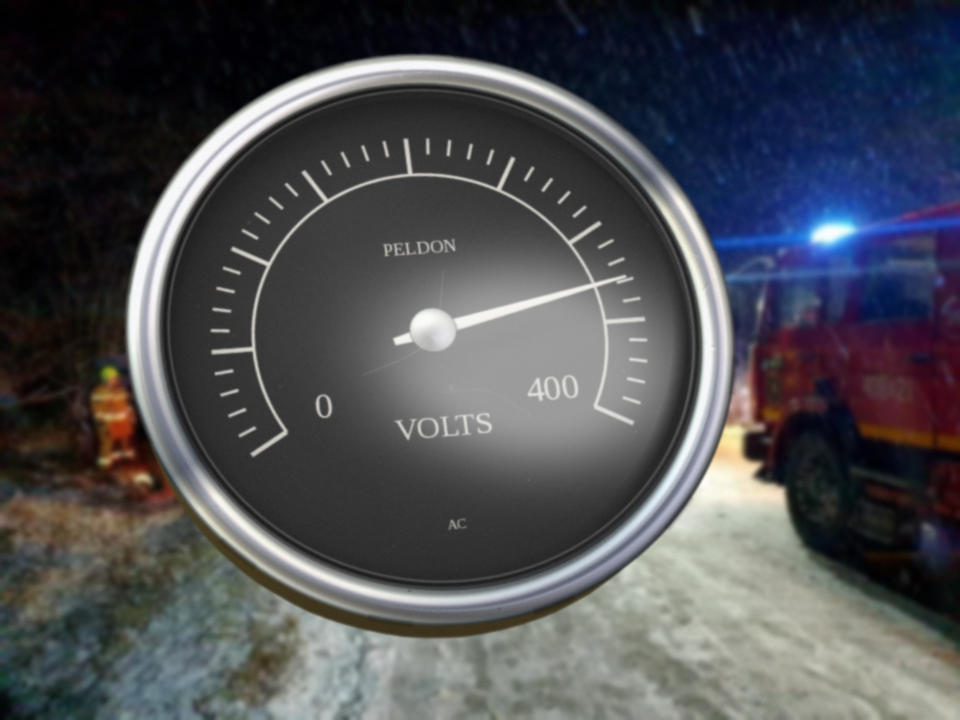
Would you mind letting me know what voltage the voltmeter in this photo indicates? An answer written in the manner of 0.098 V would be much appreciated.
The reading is 330 V
